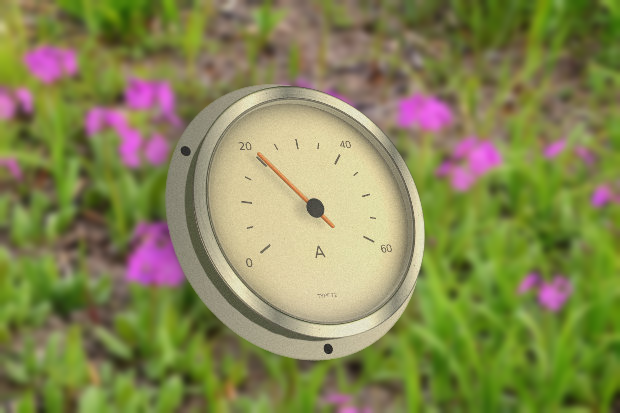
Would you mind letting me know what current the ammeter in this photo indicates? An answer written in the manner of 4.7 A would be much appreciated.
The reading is 20 A
